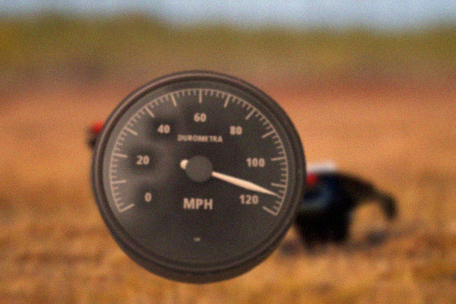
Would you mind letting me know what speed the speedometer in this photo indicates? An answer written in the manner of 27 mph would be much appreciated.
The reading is 114 mph
